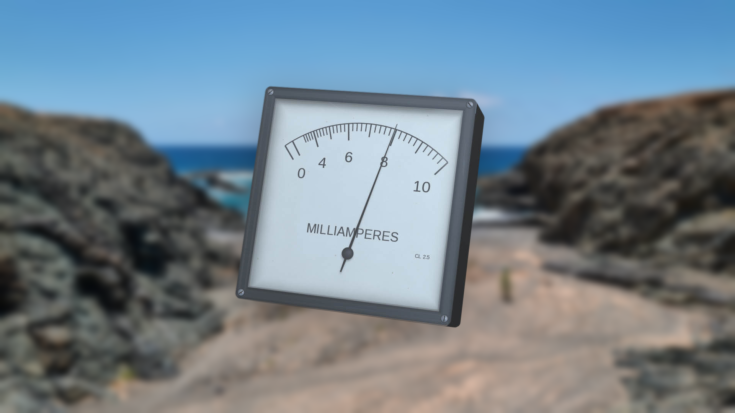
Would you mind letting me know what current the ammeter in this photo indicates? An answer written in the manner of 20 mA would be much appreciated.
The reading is 8 mA
